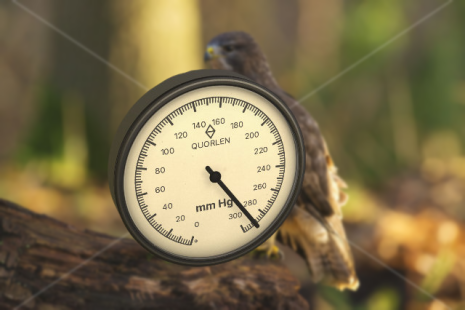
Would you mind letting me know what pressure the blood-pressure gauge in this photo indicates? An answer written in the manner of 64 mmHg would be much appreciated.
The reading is 290 mmHg
